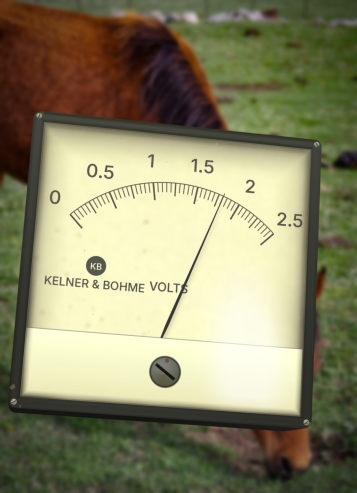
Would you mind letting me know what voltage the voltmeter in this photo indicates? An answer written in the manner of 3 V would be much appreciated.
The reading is 1.8 V
